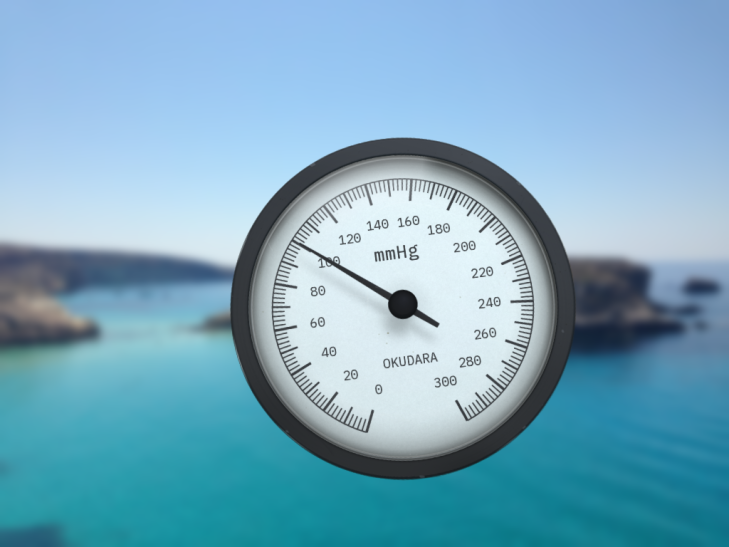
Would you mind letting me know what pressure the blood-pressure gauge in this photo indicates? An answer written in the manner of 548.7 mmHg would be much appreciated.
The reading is 100 mmHg
